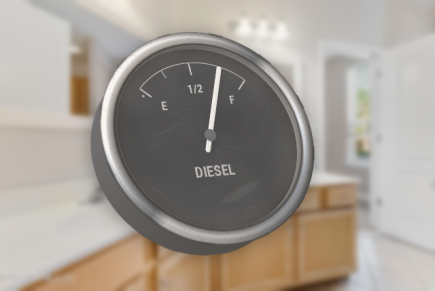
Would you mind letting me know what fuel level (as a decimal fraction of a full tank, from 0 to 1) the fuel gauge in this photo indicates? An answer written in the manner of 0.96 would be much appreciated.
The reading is 0.75
